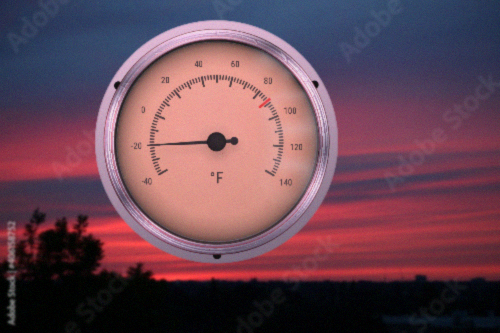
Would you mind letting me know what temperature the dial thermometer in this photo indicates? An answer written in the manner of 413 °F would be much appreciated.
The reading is -20 °F
